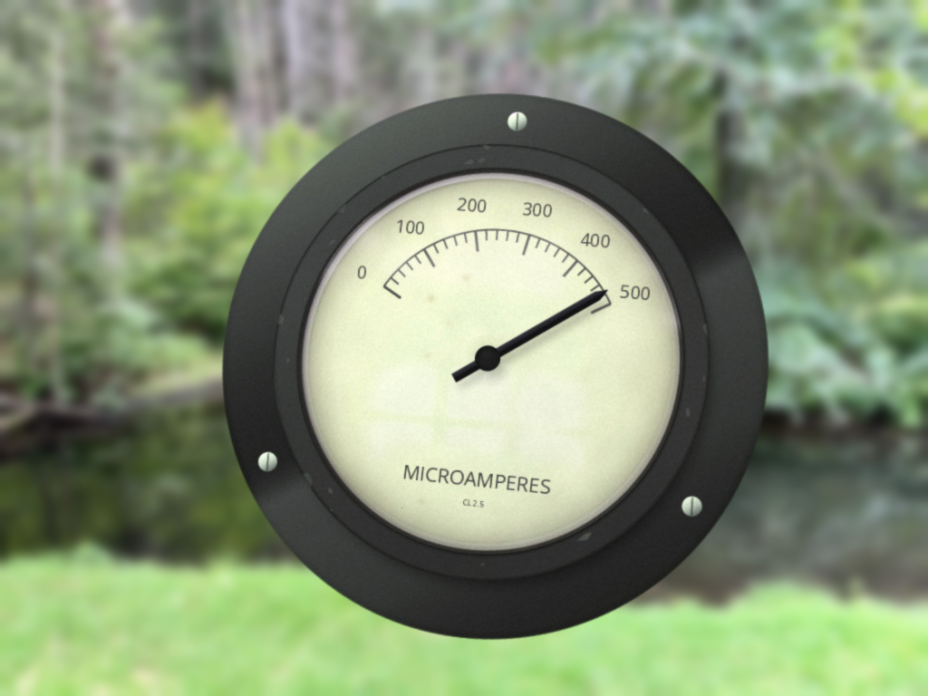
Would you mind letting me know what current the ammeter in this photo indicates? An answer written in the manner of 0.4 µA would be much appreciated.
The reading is 480 µA
